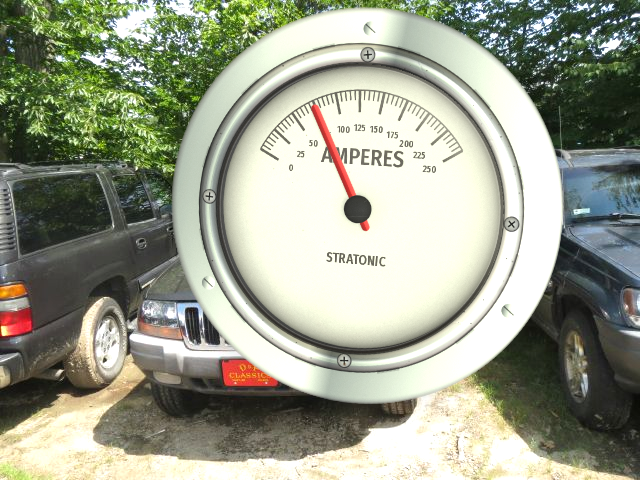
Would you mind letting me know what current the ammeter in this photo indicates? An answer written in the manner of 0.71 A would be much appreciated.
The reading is 75 A
